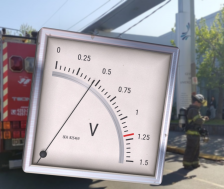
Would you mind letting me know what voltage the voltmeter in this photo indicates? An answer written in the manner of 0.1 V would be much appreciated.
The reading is 0.45 V
